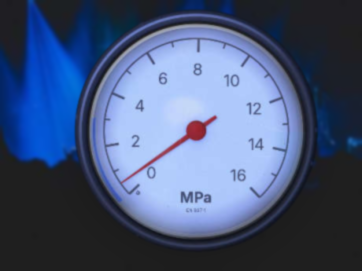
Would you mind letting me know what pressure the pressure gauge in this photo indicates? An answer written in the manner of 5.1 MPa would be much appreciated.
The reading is 0.5 MPa
